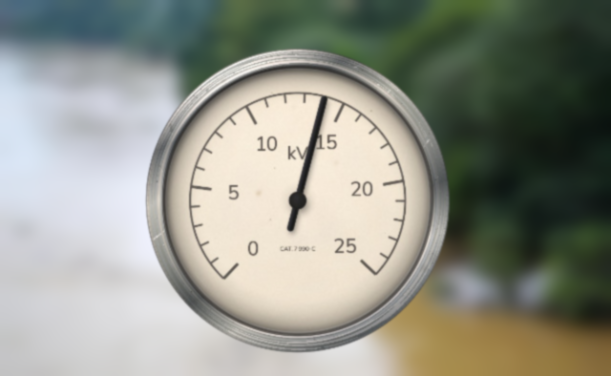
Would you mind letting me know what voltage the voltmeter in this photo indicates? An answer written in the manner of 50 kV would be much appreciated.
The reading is 14 kV
